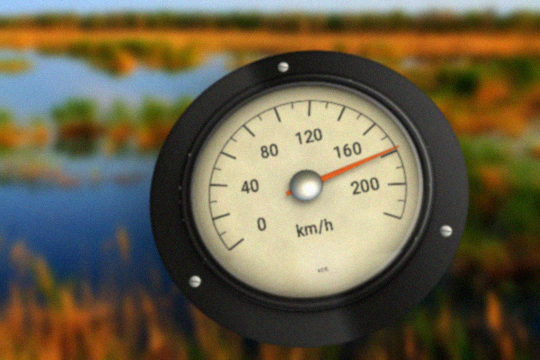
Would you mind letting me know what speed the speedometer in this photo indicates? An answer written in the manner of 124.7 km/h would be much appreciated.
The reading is 180 km/h
